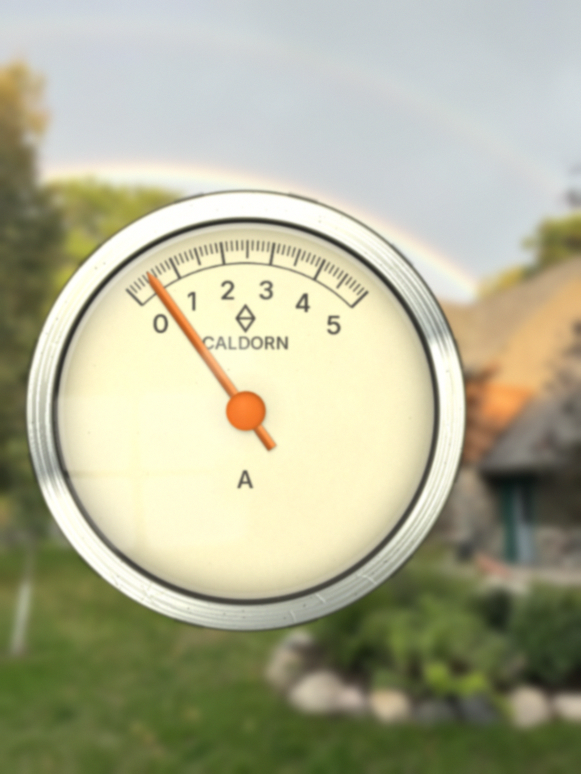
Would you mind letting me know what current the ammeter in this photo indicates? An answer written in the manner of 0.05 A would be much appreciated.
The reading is 0.5 A
